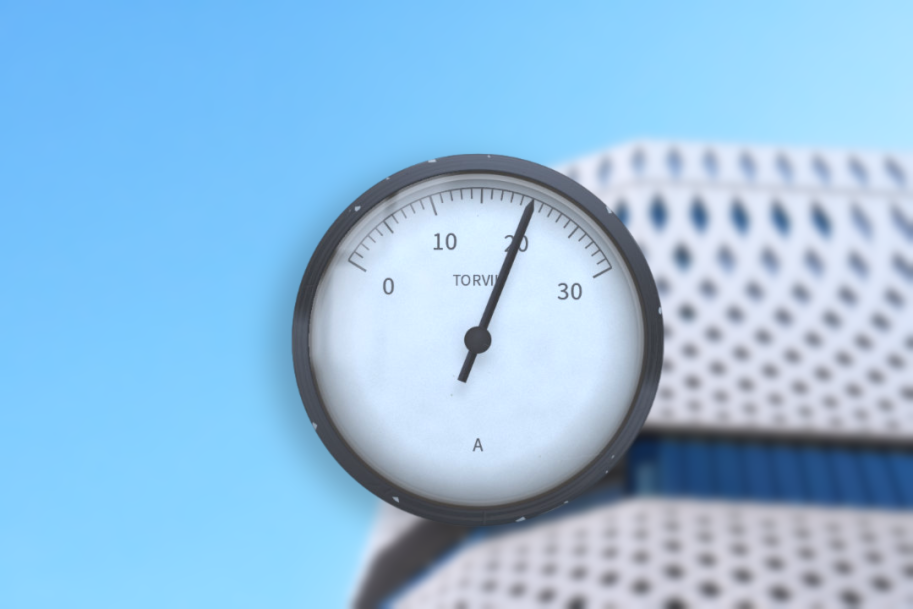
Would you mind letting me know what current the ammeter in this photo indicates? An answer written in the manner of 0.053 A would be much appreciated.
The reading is 20 A
